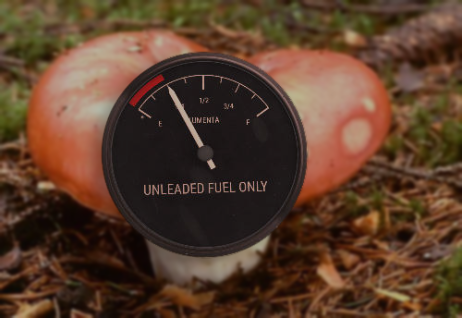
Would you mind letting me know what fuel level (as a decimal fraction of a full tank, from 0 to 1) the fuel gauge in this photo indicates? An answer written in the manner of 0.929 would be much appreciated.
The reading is 0.25
